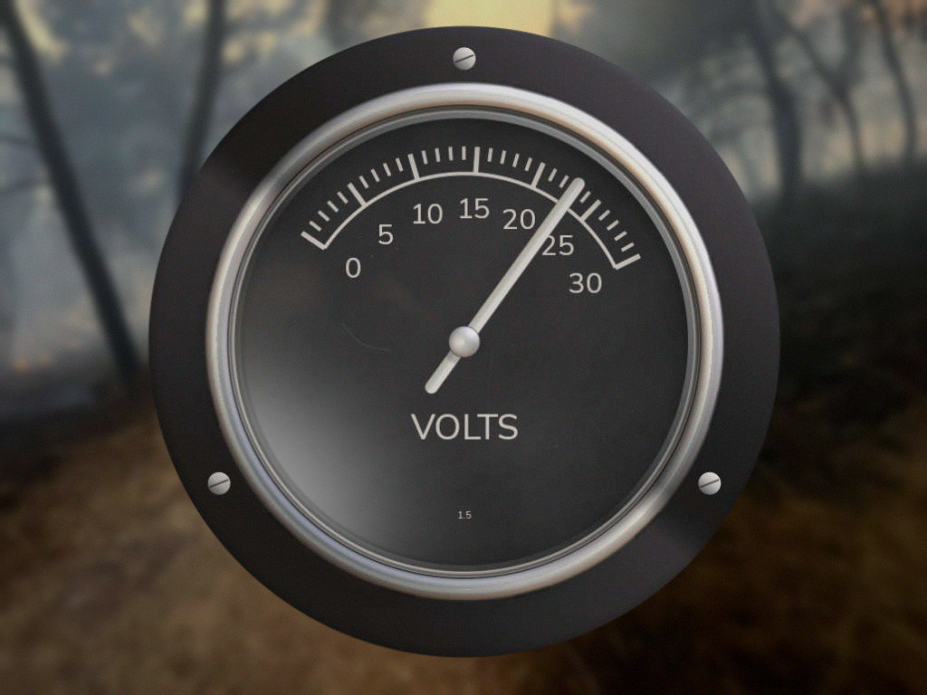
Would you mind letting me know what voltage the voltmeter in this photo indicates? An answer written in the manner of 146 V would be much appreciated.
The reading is 23 V
